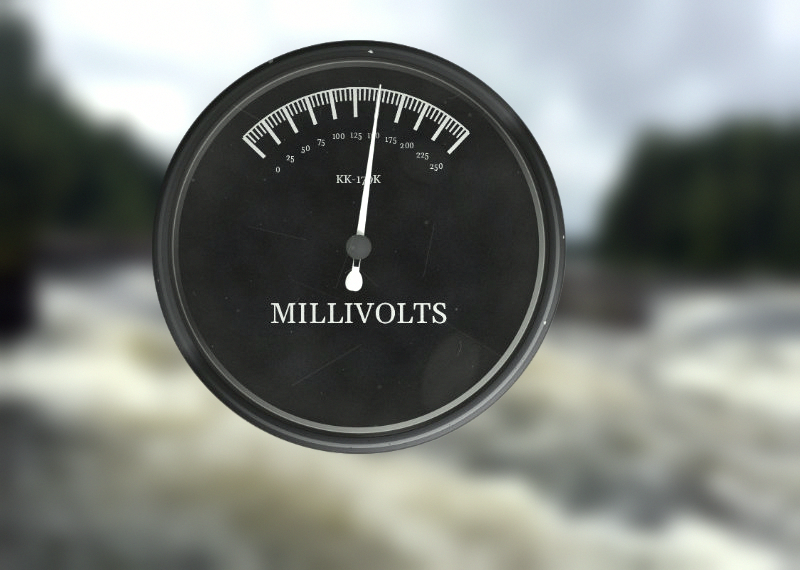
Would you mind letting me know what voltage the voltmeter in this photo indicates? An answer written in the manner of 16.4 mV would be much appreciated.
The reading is 150 mV
